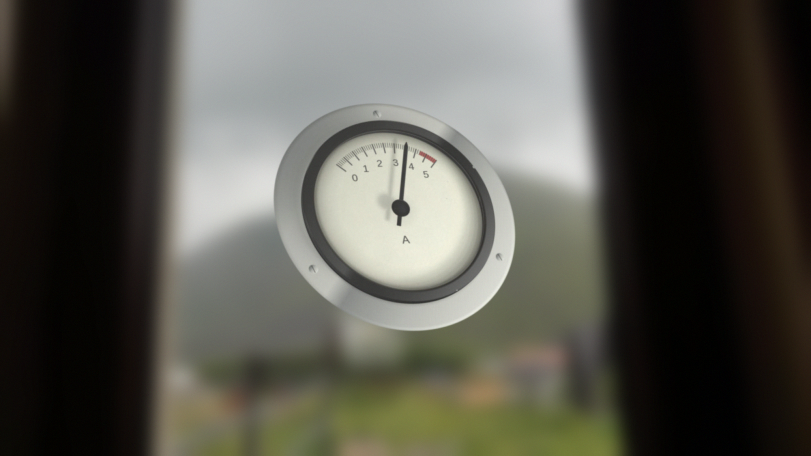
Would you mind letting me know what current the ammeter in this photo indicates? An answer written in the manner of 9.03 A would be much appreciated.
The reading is 3.5 A
